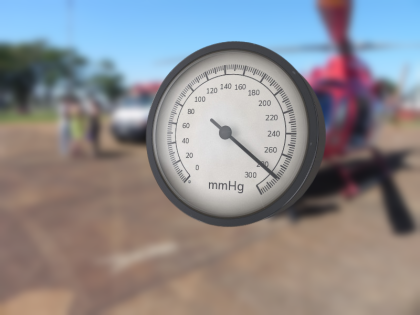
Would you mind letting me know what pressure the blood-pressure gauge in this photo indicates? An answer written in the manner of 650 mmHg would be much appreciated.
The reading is 280 mmHg
